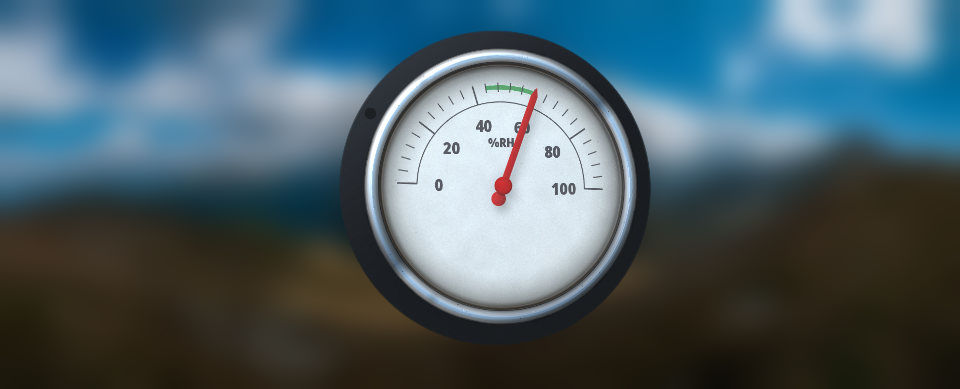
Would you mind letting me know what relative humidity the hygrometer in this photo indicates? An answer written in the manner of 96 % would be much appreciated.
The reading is 60 %
